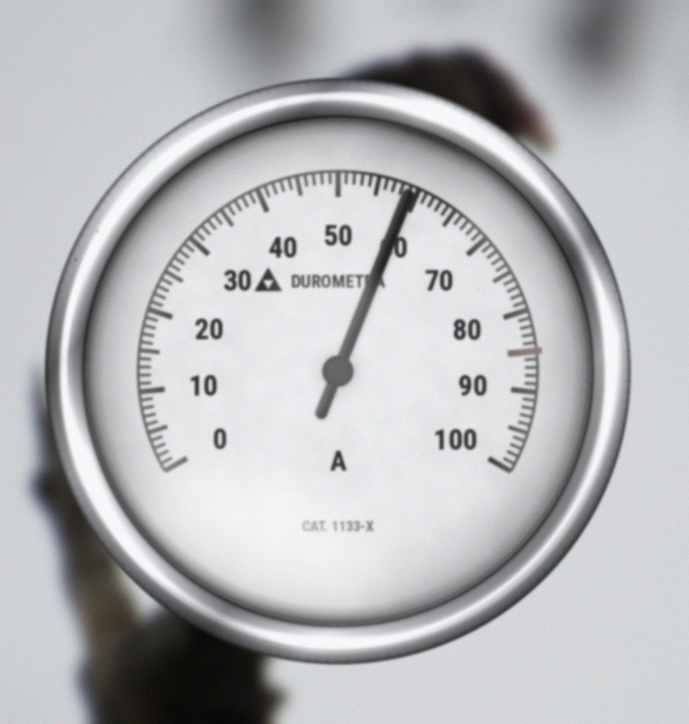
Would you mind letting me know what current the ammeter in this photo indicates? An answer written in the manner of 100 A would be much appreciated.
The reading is 59 A
